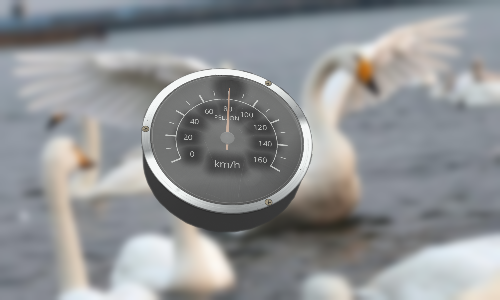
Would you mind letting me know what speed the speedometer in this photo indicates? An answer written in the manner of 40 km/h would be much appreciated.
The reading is 80 km/h
